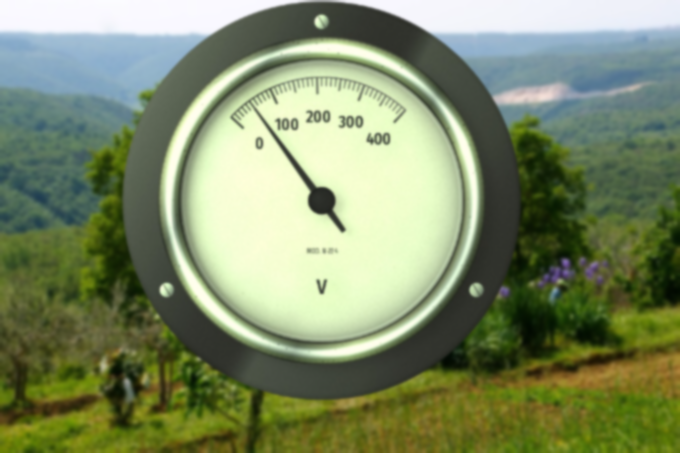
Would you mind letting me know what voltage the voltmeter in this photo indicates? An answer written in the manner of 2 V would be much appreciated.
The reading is 50 V
